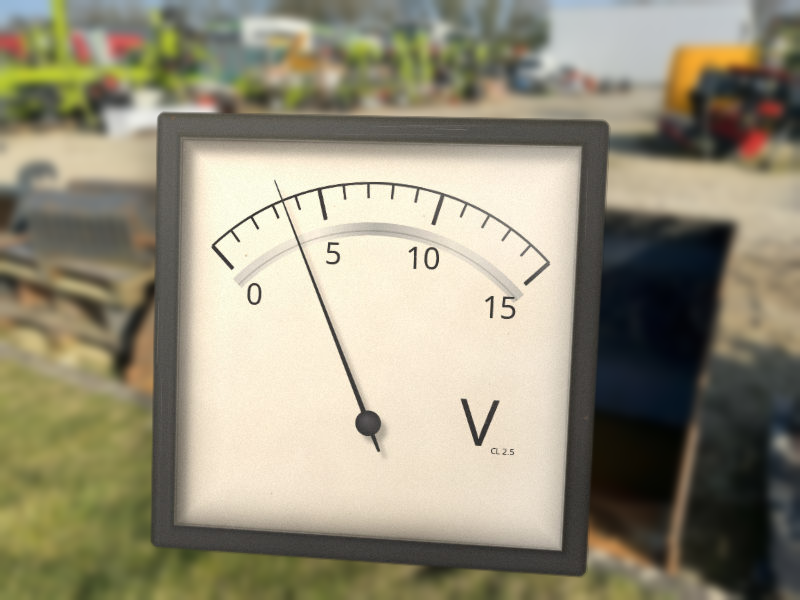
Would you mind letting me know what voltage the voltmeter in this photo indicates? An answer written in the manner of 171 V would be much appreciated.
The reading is 3.5 V
